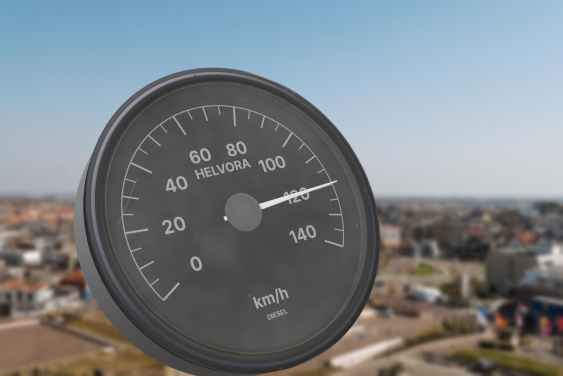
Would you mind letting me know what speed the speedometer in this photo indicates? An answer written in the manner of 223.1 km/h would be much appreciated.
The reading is 120 km/h
